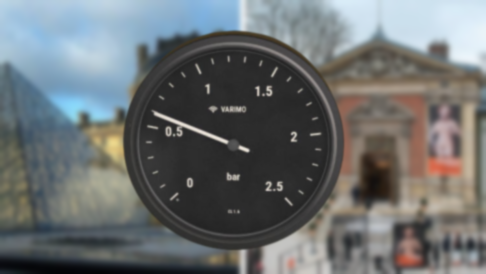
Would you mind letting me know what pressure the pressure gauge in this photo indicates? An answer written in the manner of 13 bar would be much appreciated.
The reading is 0.6 bar
